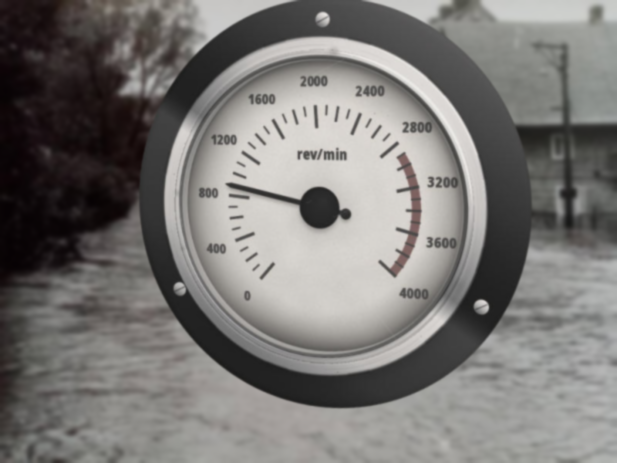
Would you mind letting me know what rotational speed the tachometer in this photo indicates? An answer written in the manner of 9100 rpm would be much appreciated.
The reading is 900 rpm
